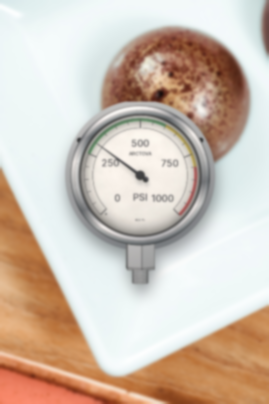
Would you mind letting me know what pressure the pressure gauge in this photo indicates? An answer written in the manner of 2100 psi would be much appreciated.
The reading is 300 psi
